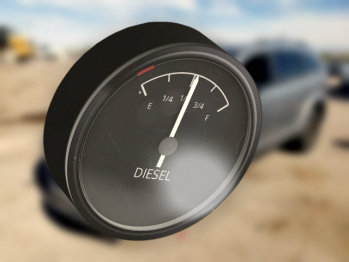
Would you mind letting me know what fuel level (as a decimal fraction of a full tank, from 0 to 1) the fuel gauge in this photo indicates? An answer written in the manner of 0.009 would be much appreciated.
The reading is 0.5
